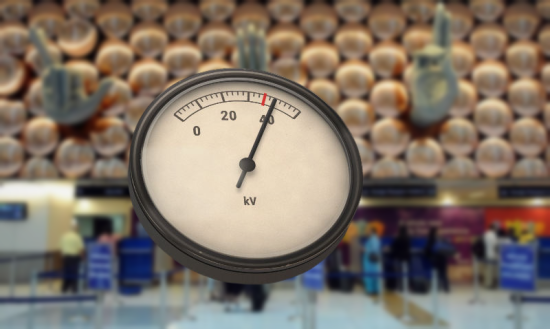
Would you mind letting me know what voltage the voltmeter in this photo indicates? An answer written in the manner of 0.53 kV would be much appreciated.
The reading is 40 kV
